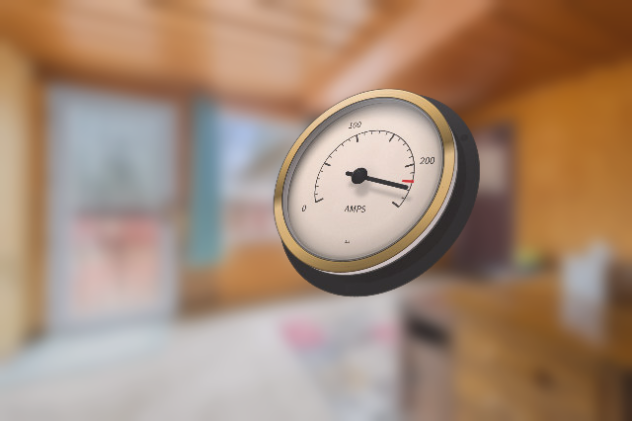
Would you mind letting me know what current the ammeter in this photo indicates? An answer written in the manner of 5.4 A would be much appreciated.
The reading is 230 A
